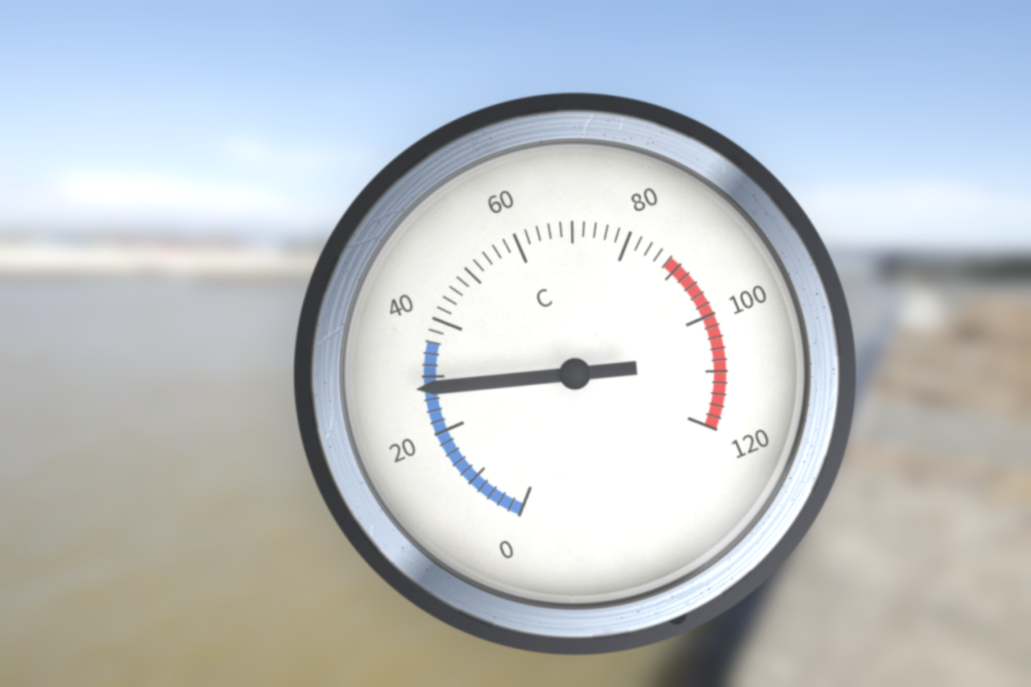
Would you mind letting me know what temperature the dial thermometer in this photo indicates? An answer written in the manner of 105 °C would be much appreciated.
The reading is 28 °C
